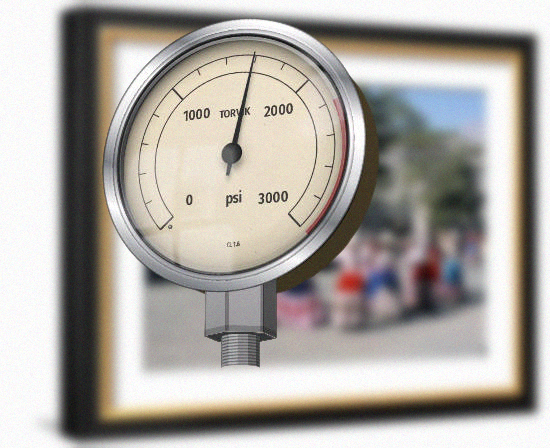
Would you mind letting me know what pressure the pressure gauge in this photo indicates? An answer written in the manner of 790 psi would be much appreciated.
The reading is 1600 psi
